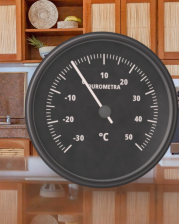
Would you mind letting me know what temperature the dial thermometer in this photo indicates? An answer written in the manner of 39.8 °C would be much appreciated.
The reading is 0 °C
